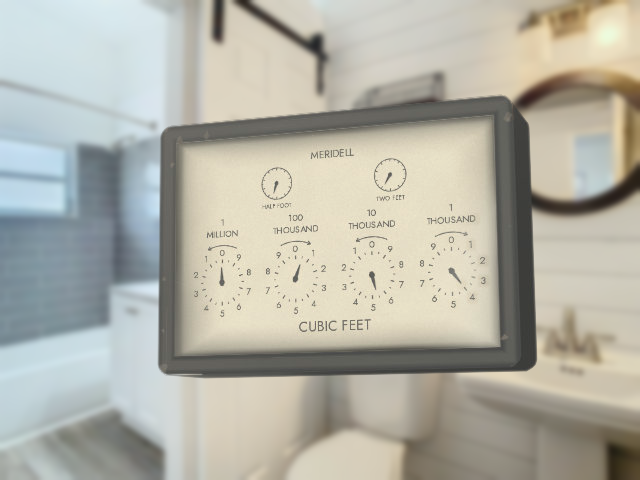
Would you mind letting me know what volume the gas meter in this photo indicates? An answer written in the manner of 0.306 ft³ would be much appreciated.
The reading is 5400 ft³
